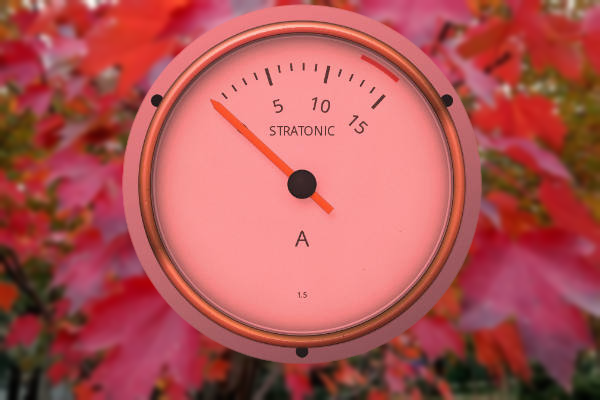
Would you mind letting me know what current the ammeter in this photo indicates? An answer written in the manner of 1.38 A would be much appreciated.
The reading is 0 A
